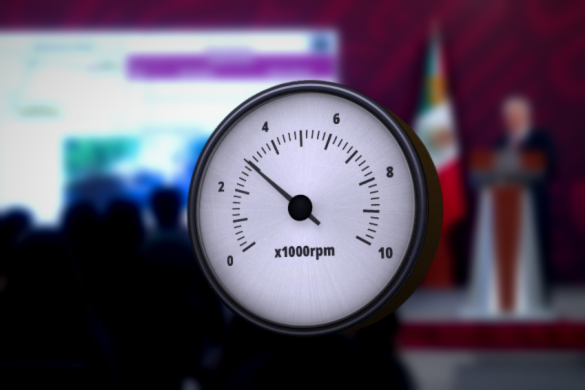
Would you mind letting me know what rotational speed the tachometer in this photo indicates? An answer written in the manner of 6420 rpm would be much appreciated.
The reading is 3000 rpm
